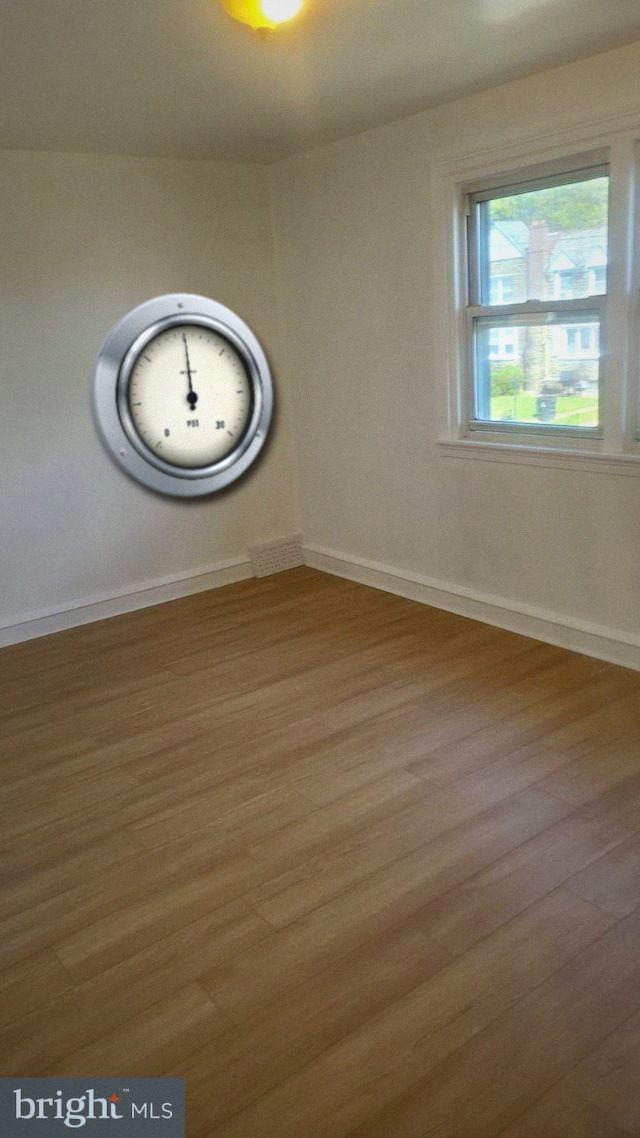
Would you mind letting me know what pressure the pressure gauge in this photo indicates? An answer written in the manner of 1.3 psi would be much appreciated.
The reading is 15 psi
